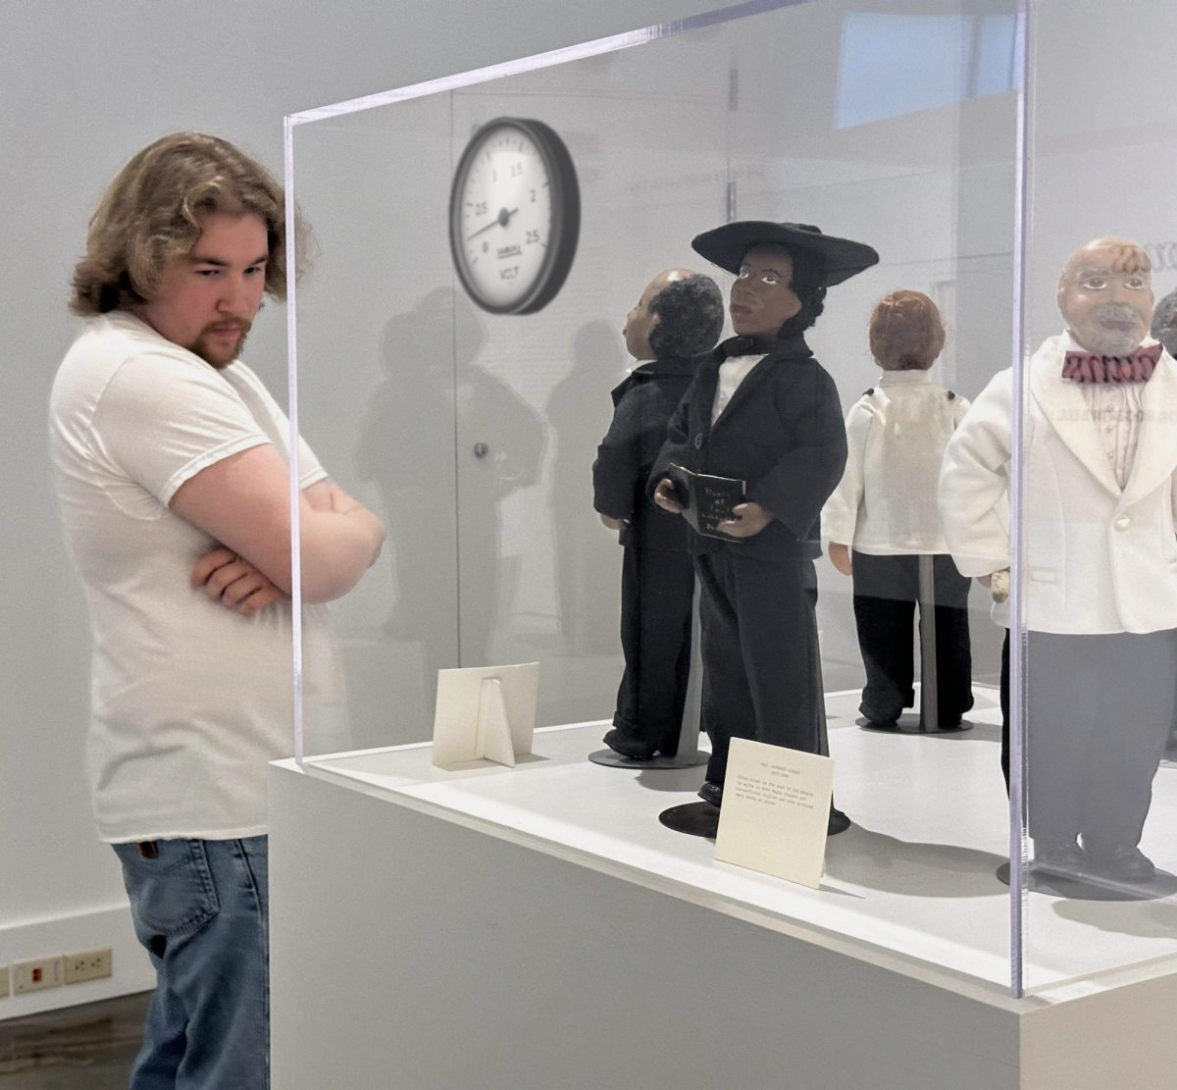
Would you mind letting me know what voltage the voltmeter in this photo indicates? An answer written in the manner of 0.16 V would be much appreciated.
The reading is 0.2 V
